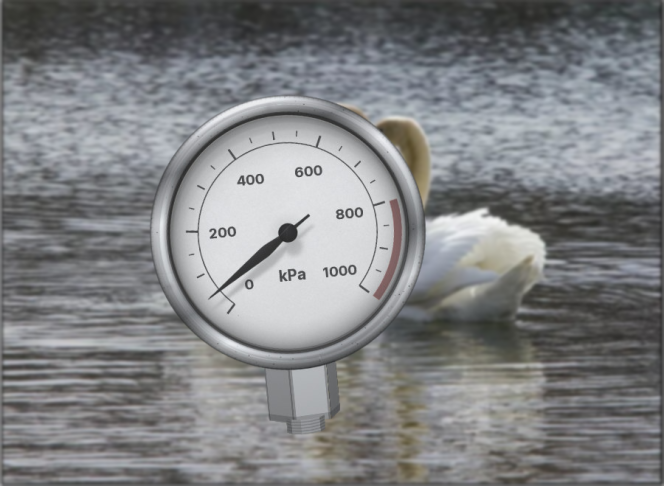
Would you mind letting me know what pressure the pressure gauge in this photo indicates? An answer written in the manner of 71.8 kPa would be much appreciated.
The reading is 50 kPa
